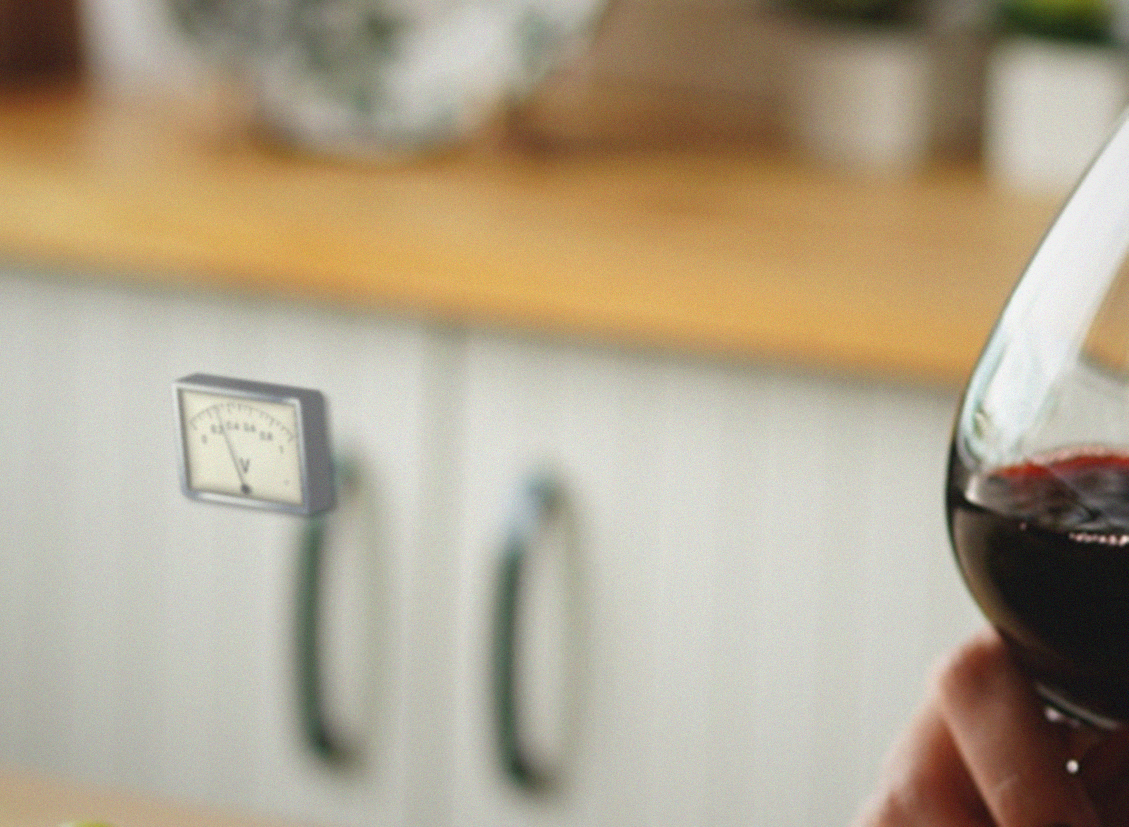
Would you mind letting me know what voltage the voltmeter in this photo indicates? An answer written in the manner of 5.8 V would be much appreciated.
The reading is 0.3 V
